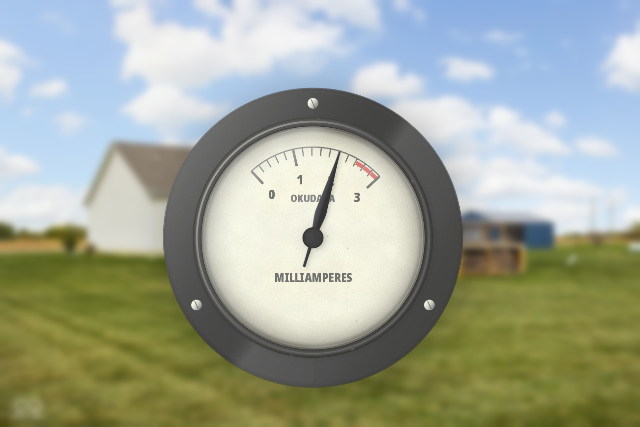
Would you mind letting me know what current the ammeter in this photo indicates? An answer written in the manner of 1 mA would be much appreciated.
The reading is 2 mA
